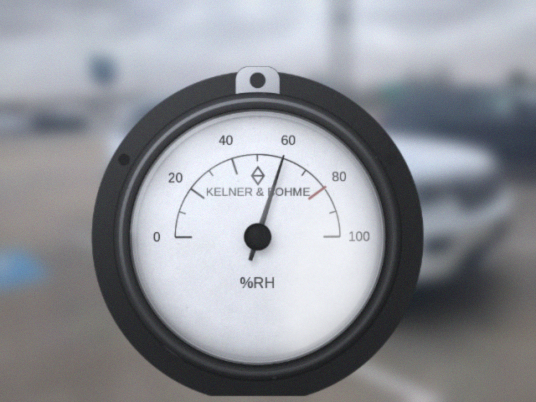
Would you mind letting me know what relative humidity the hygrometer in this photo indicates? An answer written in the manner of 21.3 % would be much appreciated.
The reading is 60 %
